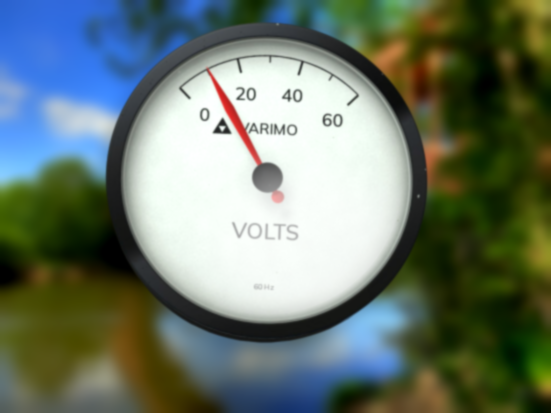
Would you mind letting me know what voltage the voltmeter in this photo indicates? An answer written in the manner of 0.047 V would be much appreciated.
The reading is 10 V
